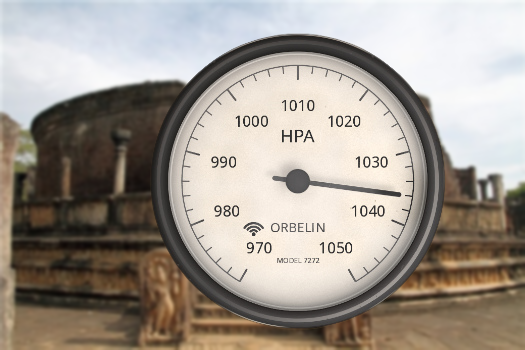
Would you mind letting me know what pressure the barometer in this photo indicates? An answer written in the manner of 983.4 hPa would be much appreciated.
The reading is 1036 hPa
